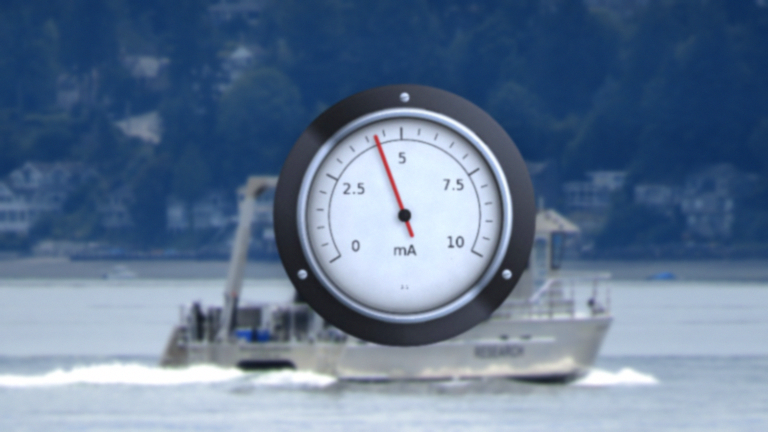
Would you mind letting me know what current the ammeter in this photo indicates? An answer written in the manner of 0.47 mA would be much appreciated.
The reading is 4.25 mA
